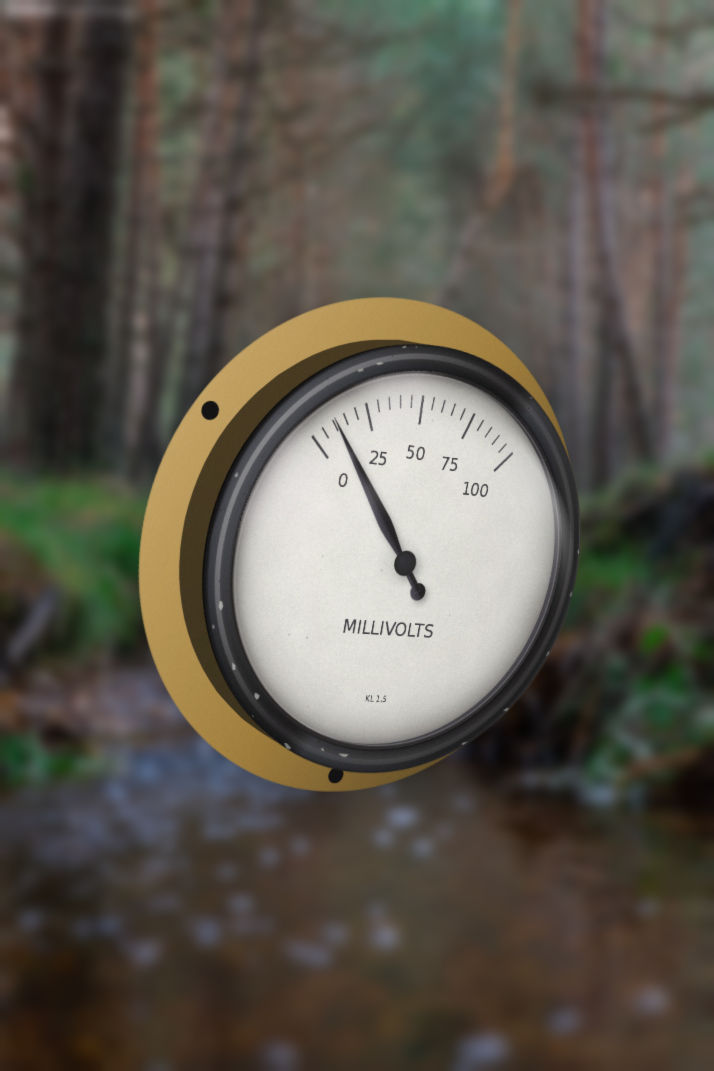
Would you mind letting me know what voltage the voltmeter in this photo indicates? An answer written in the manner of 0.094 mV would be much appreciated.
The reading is 10 mV
